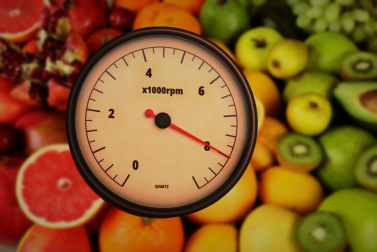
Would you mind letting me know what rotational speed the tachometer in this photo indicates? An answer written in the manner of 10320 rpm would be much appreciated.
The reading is 8000 rpm
